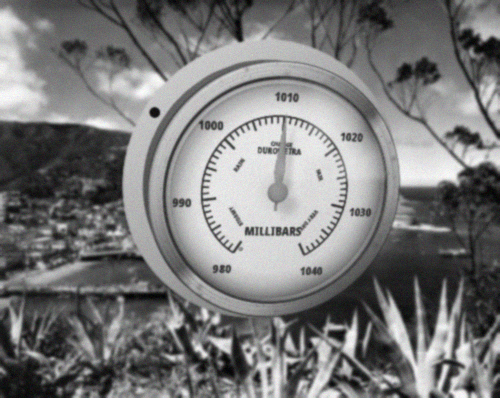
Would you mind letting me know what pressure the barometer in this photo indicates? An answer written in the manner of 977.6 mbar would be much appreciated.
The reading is 1010 mbar
